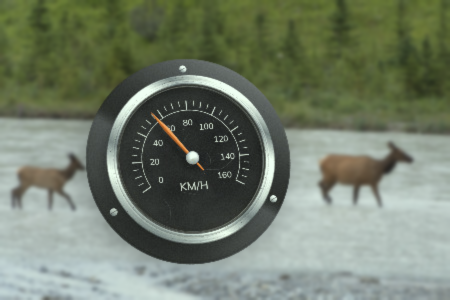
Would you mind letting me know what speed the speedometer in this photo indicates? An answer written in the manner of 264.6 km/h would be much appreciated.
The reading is 55 km/h
